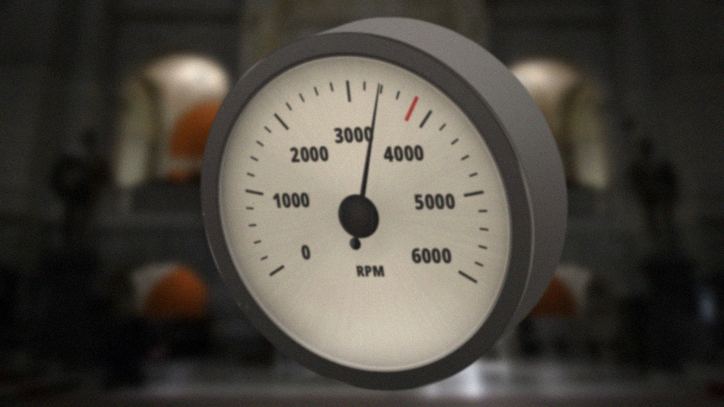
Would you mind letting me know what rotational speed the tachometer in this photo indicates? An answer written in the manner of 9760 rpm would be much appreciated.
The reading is 3400 rpm
